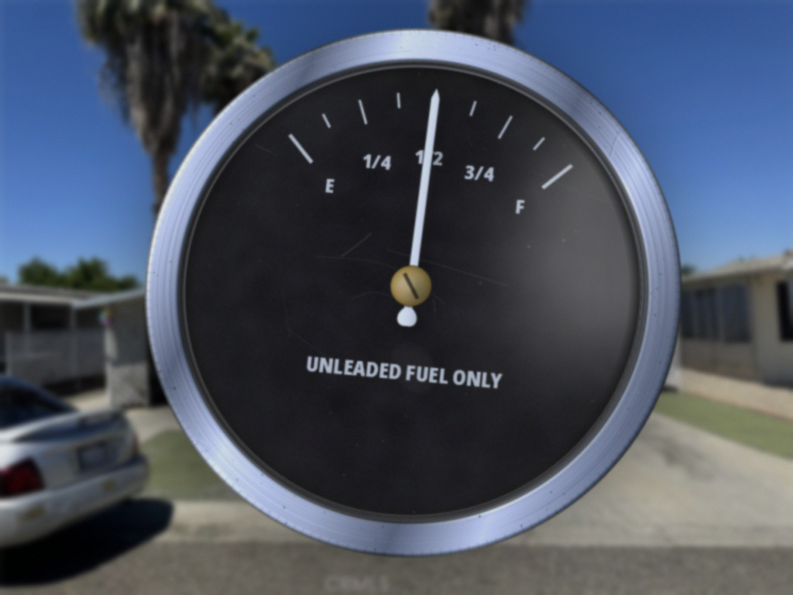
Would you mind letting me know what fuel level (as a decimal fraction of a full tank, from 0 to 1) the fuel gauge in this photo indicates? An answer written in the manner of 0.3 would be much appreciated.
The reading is 0.5
